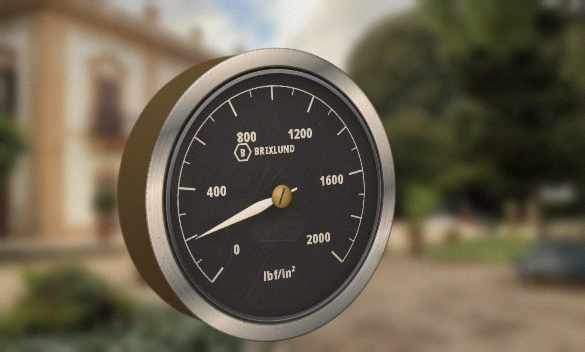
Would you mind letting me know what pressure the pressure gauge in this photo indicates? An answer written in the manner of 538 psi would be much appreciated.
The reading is 200 psi
